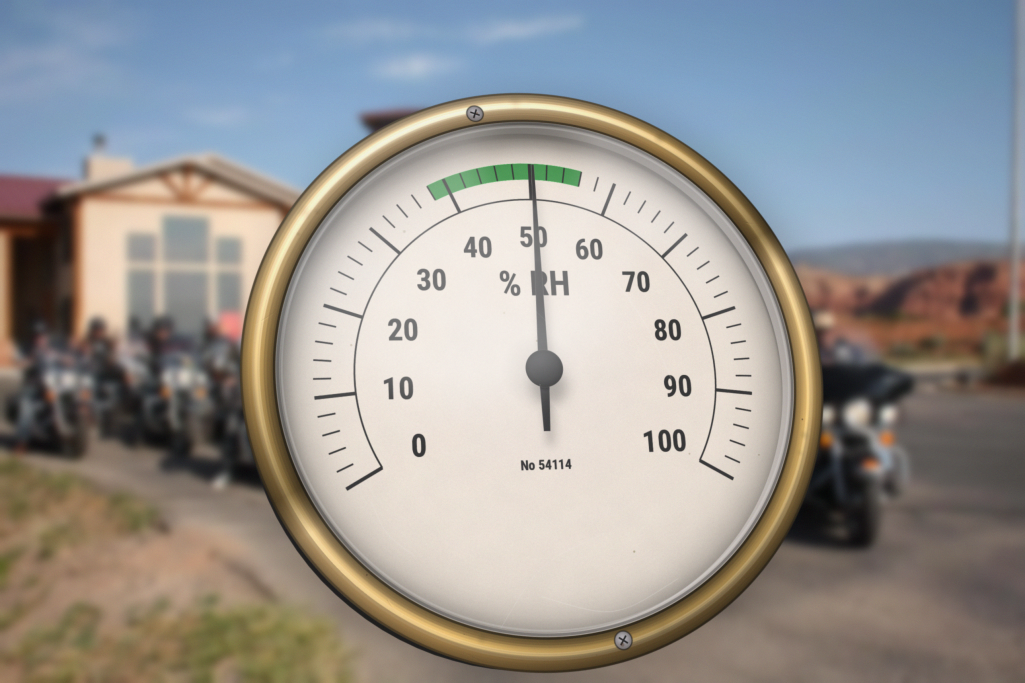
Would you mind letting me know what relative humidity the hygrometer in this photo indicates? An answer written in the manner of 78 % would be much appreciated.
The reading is 50 %
